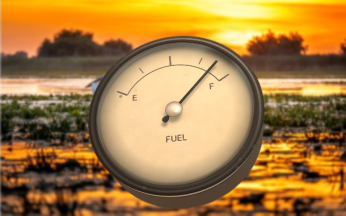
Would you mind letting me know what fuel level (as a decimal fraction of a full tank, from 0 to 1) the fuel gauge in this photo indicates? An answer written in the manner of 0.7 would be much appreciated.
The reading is 0.875
